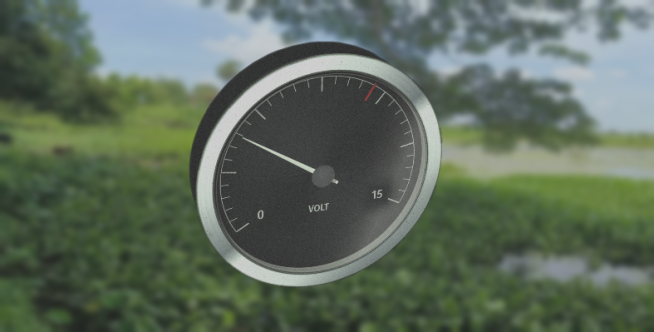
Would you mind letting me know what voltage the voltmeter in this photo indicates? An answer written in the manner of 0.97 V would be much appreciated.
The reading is 4 V
